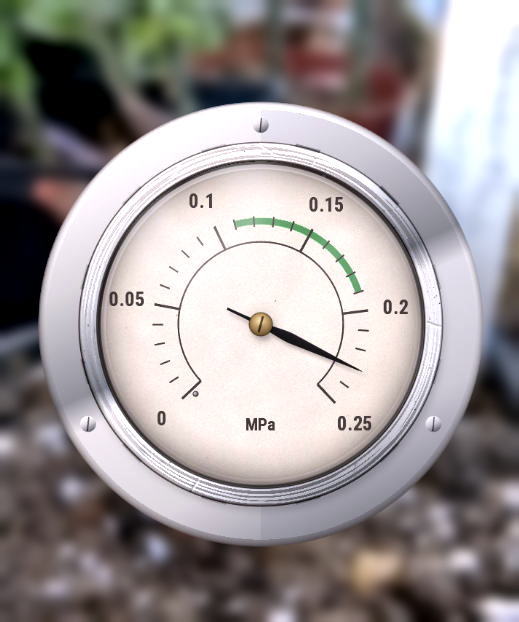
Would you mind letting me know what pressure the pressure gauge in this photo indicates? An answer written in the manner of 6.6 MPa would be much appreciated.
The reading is 0.23 MPa
